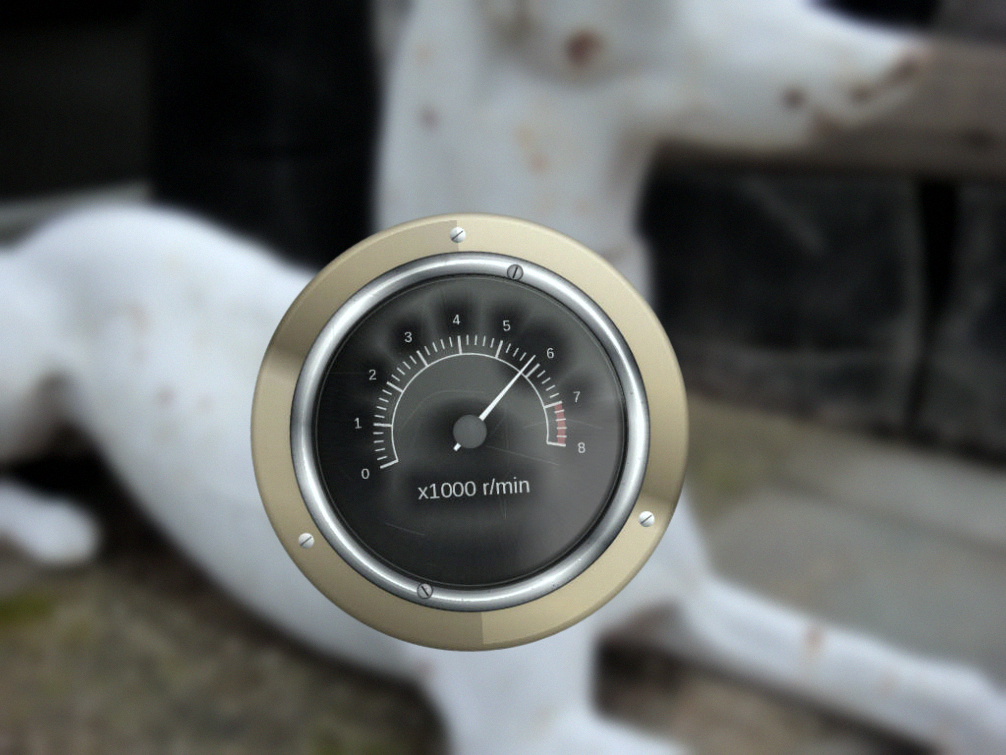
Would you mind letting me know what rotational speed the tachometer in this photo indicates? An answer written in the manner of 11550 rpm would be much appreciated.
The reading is 5800 rpm
